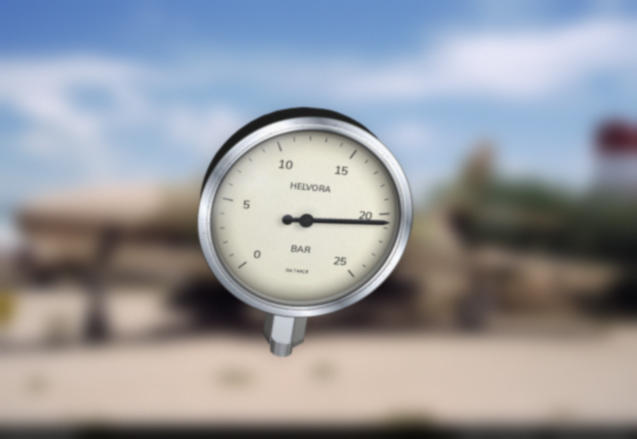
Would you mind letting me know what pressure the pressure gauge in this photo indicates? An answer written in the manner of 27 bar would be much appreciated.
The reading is 20.5 bar
